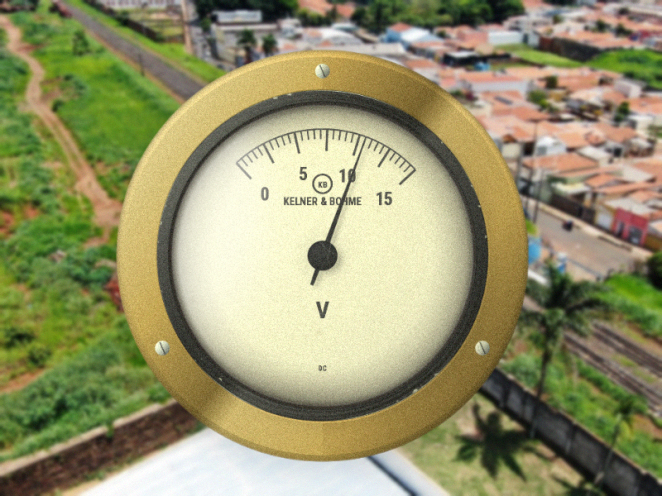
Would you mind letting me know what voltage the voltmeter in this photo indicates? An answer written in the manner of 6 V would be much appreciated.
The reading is 10.5 V
